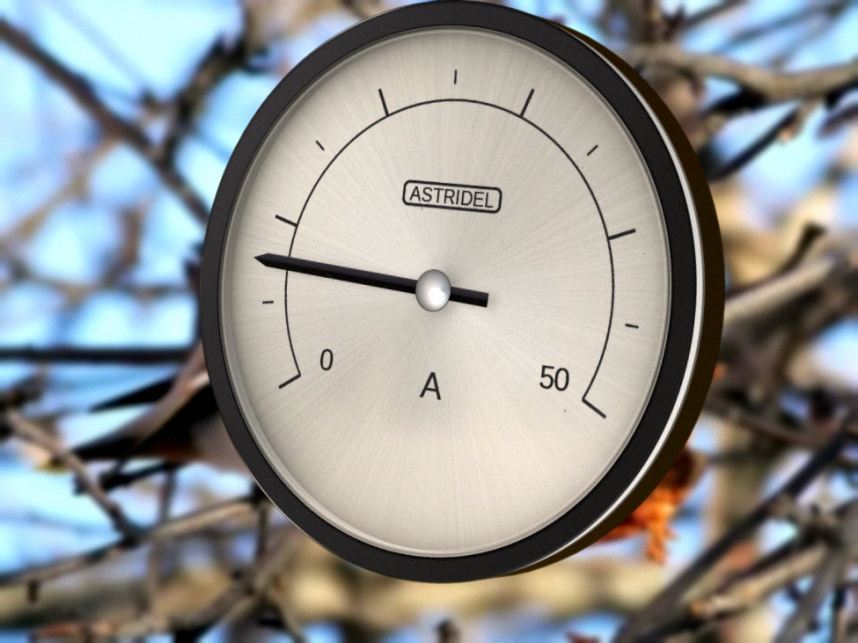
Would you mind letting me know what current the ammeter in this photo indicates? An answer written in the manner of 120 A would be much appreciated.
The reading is 7.5 A
